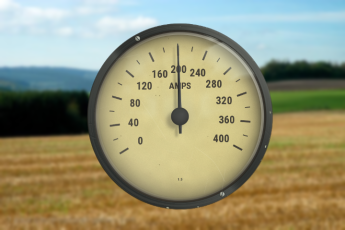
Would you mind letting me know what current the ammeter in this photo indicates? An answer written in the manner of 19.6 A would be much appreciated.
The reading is 200 A
